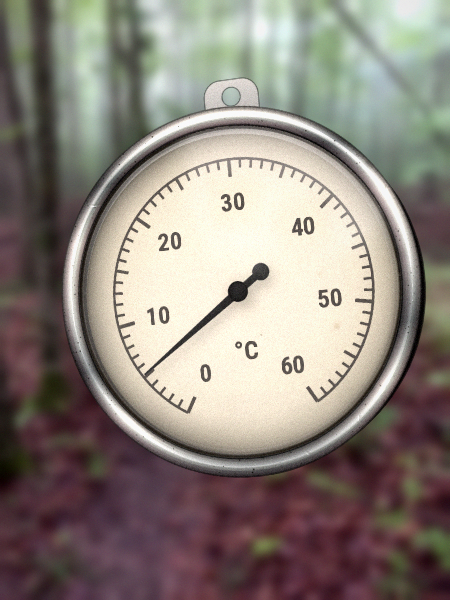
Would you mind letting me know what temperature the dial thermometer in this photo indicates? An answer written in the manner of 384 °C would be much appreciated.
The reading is 5 °C
